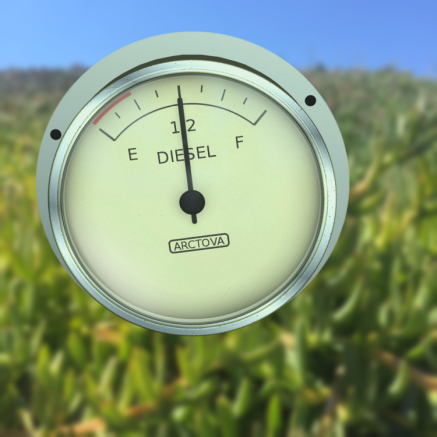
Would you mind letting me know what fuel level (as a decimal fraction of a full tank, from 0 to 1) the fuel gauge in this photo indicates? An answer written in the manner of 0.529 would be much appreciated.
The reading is 0.5
